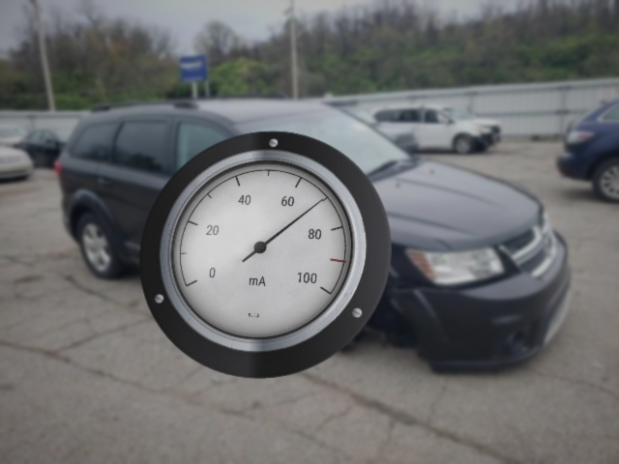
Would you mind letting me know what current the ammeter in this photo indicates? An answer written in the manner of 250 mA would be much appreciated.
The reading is 70 mA
